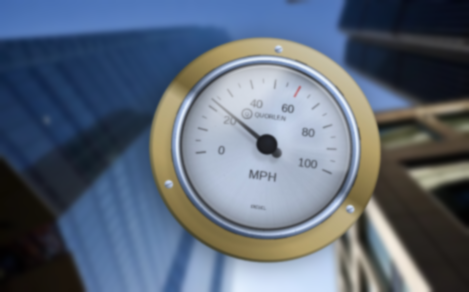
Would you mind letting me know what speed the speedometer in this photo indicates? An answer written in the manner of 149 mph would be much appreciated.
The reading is 22.5 mph
